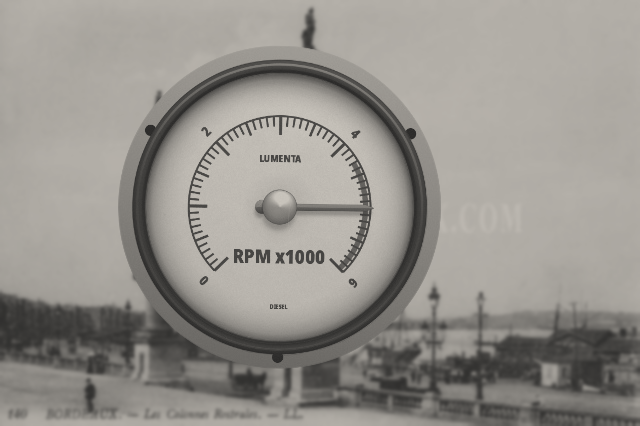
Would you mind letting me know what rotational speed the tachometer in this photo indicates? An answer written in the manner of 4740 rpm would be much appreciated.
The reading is 5000 rpm
